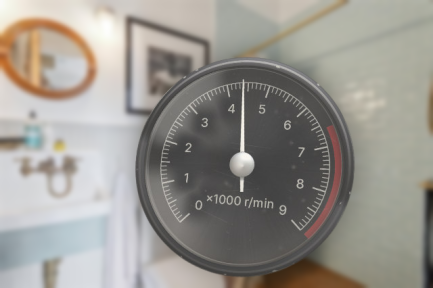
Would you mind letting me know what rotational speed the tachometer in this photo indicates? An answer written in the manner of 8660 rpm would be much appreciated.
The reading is 4400 rpm
